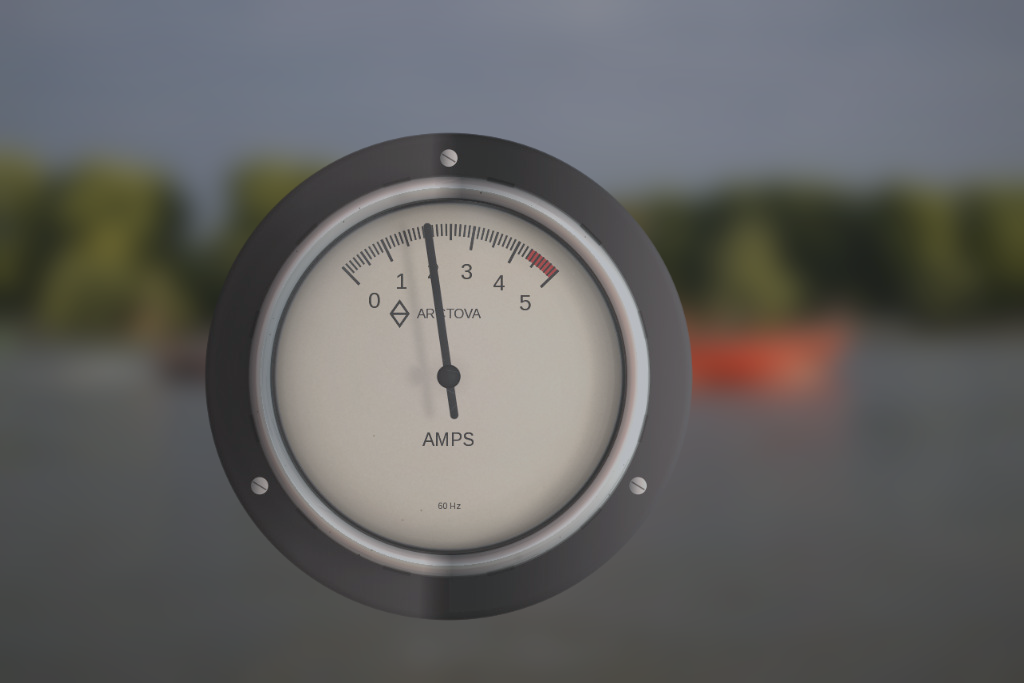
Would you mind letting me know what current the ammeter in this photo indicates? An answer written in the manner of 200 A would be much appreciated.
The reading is 2 A
